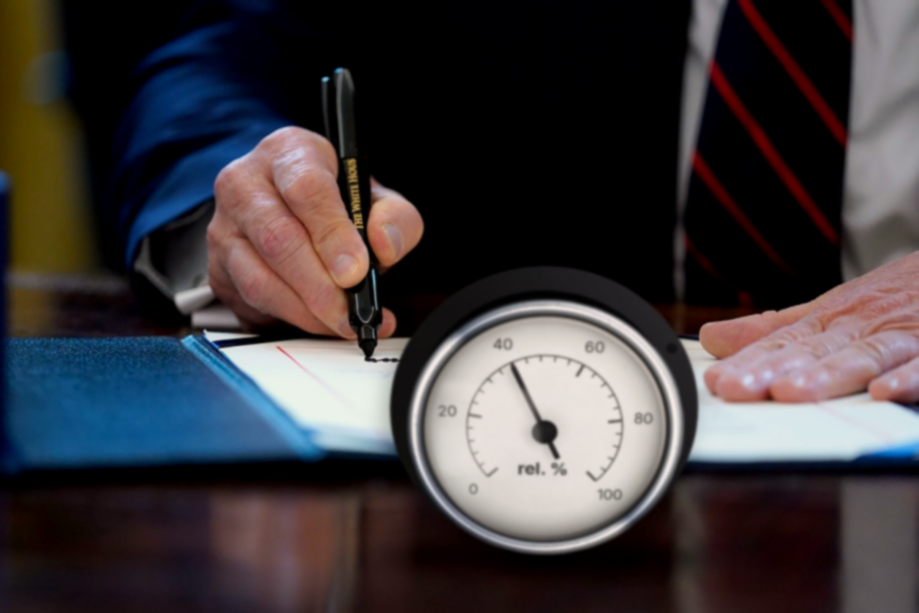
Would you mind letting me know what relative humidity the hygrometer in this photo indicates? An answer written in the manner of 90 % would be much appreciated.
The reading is 40 %
